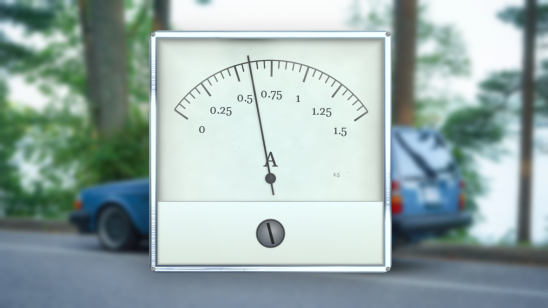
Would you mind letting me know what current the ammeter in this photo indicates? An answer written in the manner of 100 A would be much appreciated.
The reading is 0.6 A
